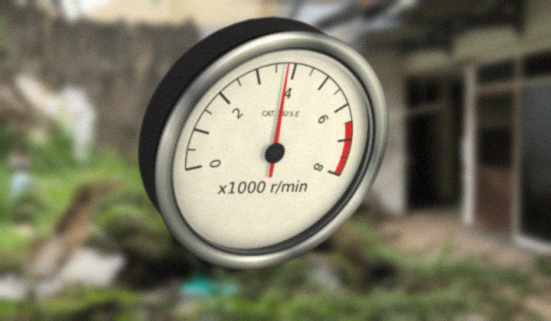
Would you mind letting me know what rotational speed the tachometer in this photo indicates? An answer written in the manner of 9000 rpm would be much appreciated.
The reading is 3750 rpm
